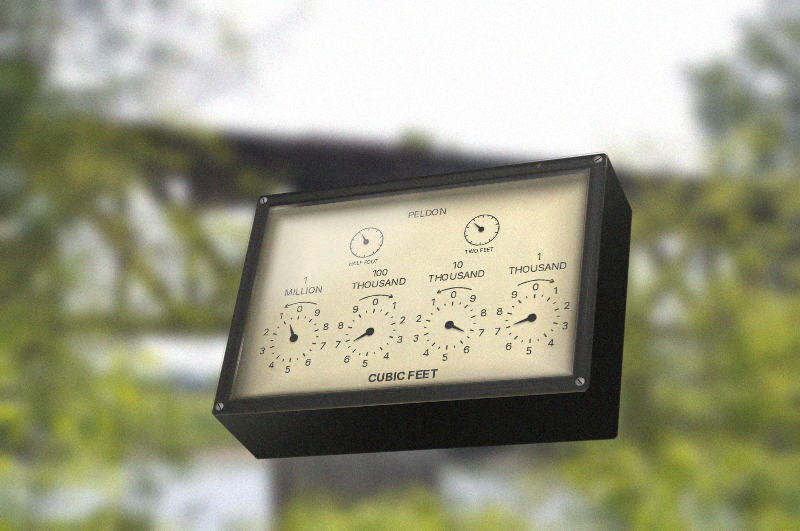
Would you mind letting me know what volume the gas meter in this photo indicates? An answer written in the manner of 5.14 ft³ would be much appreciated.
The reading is 66700 ft³
